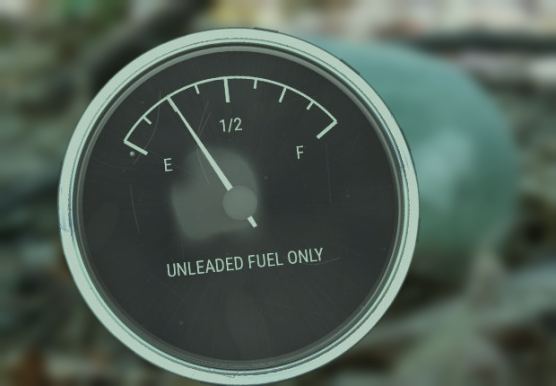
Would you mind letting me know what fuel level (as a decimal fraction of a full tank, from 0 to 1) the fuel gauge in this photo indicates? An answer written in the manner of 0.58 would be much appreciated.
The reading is 0.25
